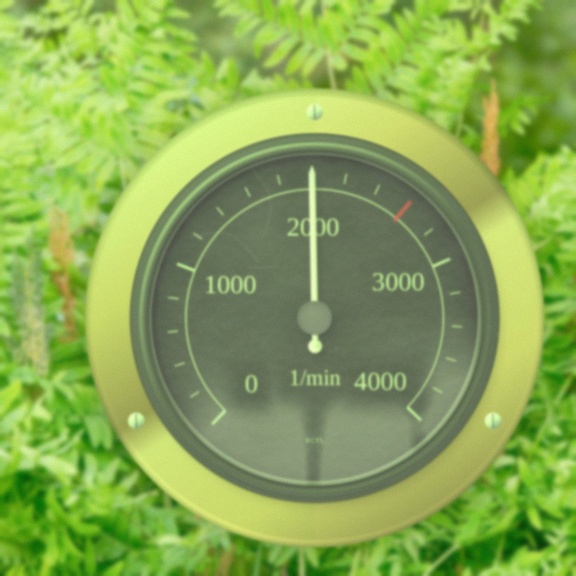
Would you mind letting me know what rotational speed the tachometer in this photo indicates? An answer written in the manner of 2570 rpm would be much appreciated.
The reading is 2000 rpm
